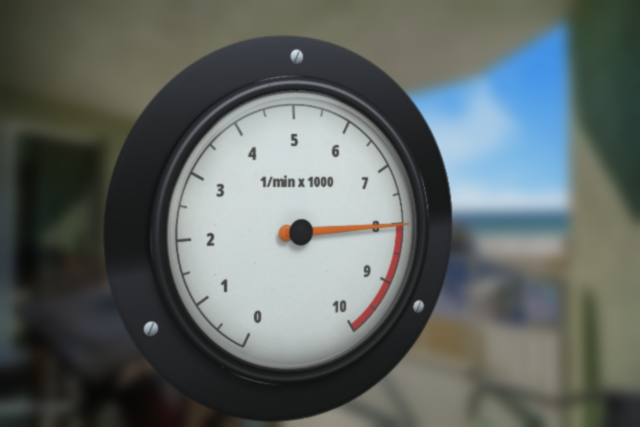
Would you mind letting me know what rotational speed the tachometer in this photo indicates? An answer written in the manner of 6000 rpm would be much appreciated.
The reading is 8000 rpm
